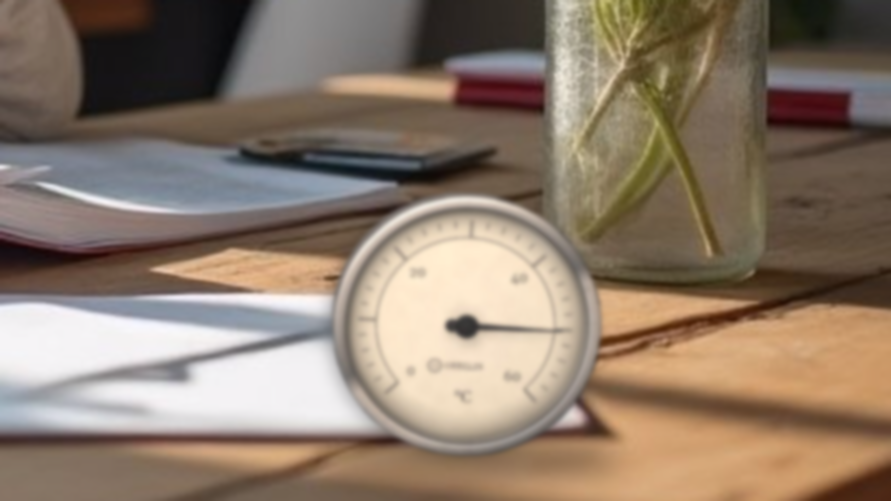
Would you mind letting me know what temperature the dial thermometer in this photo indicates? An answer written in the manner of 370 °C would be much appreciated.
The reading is 50 °C
